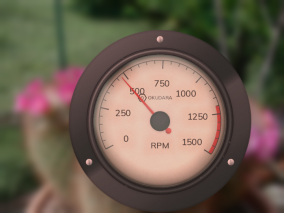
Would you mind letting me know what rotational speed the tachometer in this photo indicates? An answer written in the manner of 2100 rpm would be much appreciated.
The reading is 475 rpm
